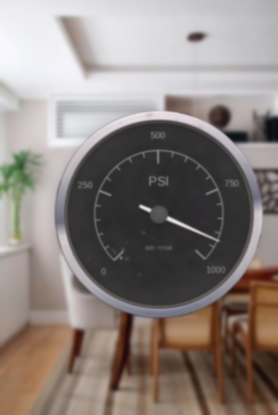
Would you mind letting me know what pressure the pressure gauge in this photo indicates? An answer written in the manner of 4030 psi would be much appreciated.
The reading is 925 psi
